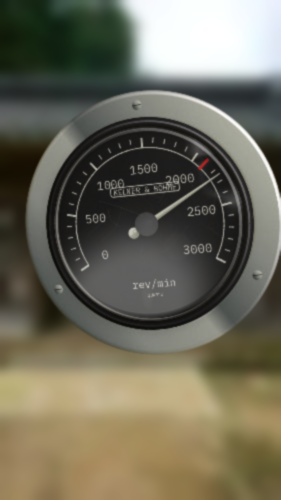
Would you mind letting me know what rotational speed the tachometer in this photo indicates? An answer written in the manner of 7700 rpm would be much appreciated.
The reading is 2250 rpm
